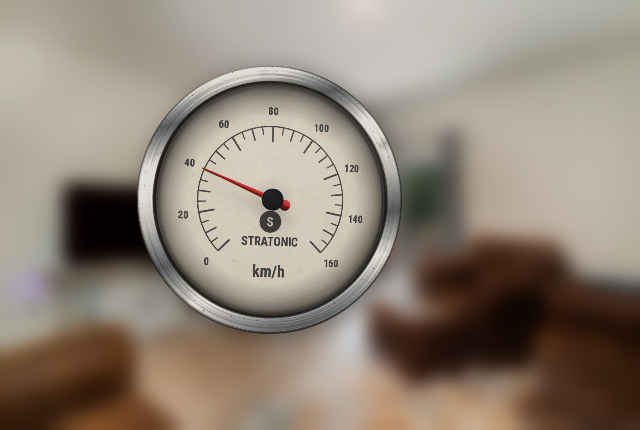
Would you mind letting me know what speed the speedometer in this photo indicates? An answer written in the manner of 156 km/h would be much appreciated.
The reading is 40 km/h
